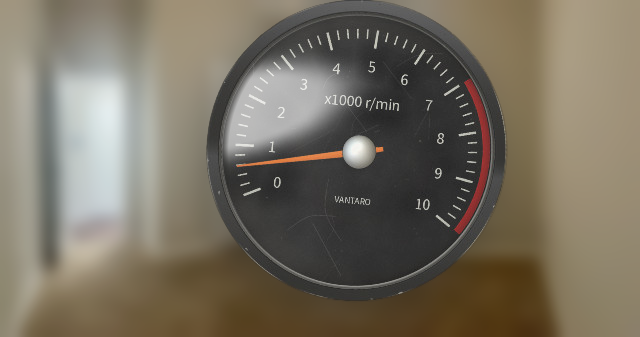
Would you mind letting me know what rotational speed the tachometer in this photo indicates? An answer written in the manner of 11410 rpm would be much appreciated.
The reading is 600 rpm
